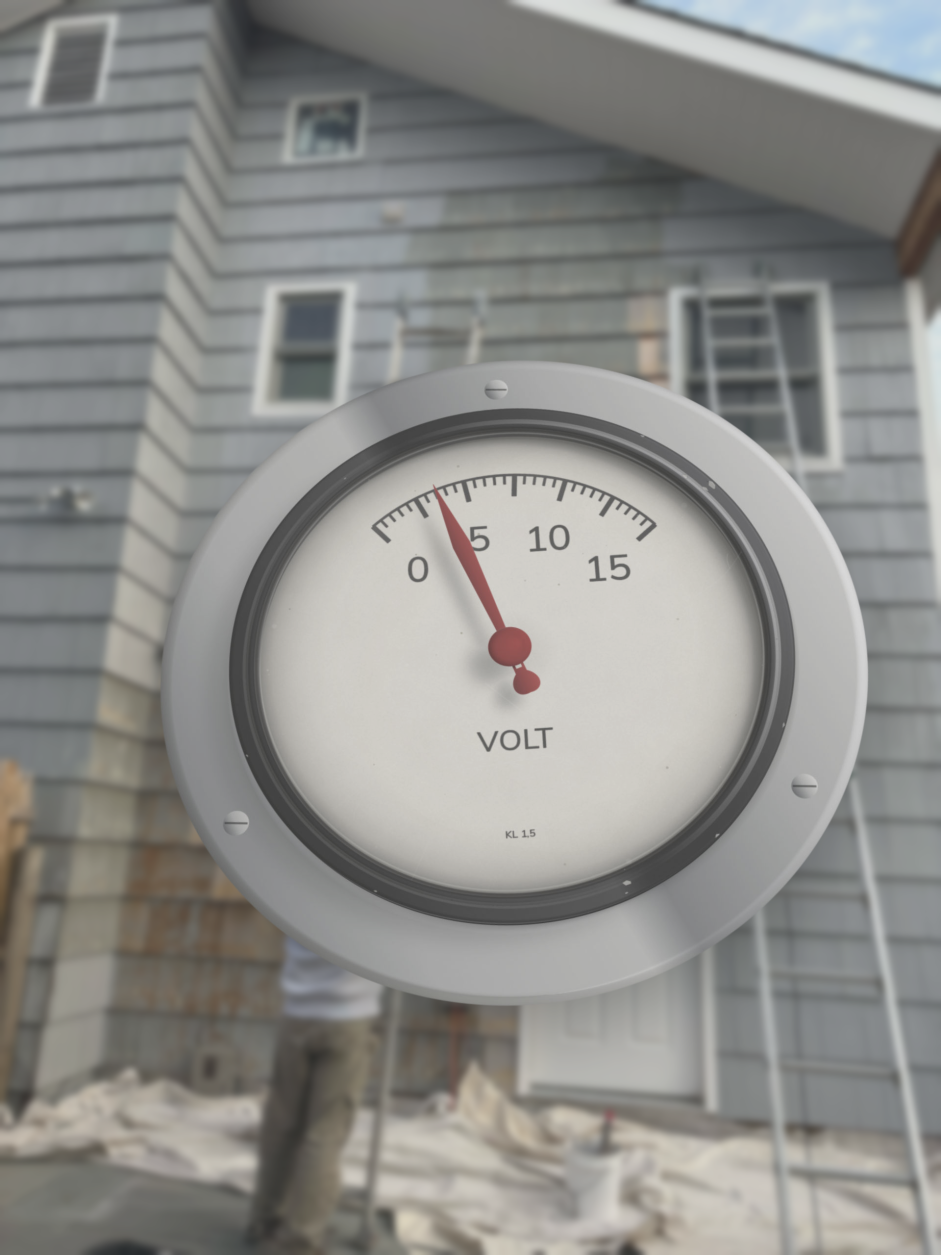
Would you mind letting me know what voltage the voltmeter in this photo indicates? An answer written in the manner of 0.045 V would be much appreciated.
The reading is 3.5 V
